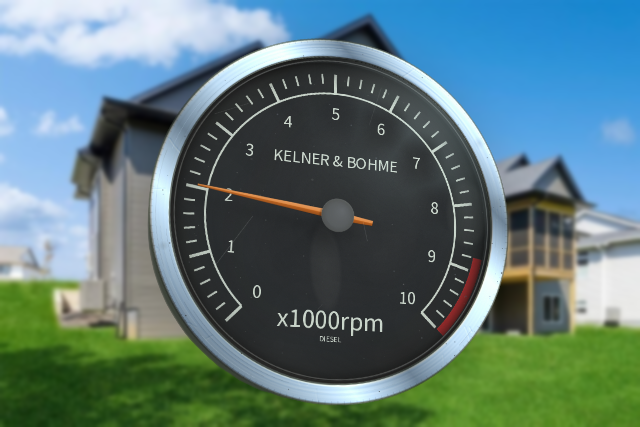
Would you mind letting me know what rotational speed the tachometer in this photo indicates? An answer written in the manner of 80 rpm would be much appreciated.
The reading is 2000 rpm
